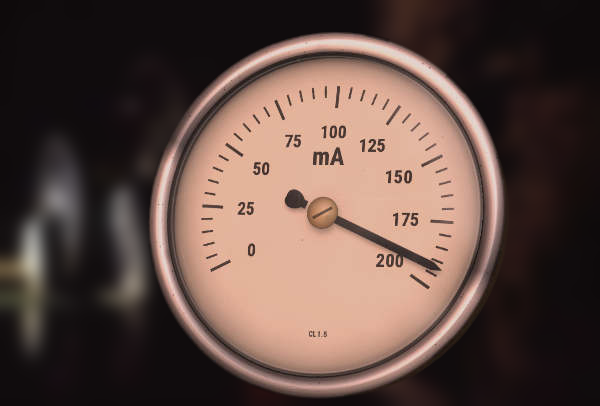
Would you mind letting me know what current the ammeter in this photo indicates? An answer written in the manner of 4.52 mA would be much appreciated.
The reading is 192.5 mA
